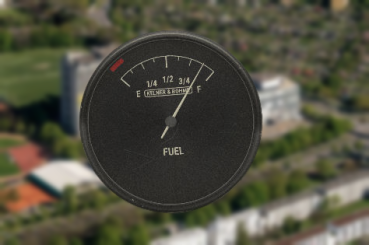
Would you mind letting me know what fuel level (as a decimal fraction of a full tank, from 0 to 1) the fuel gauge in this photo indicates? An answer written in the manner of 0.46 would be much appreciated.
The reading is 0.875
